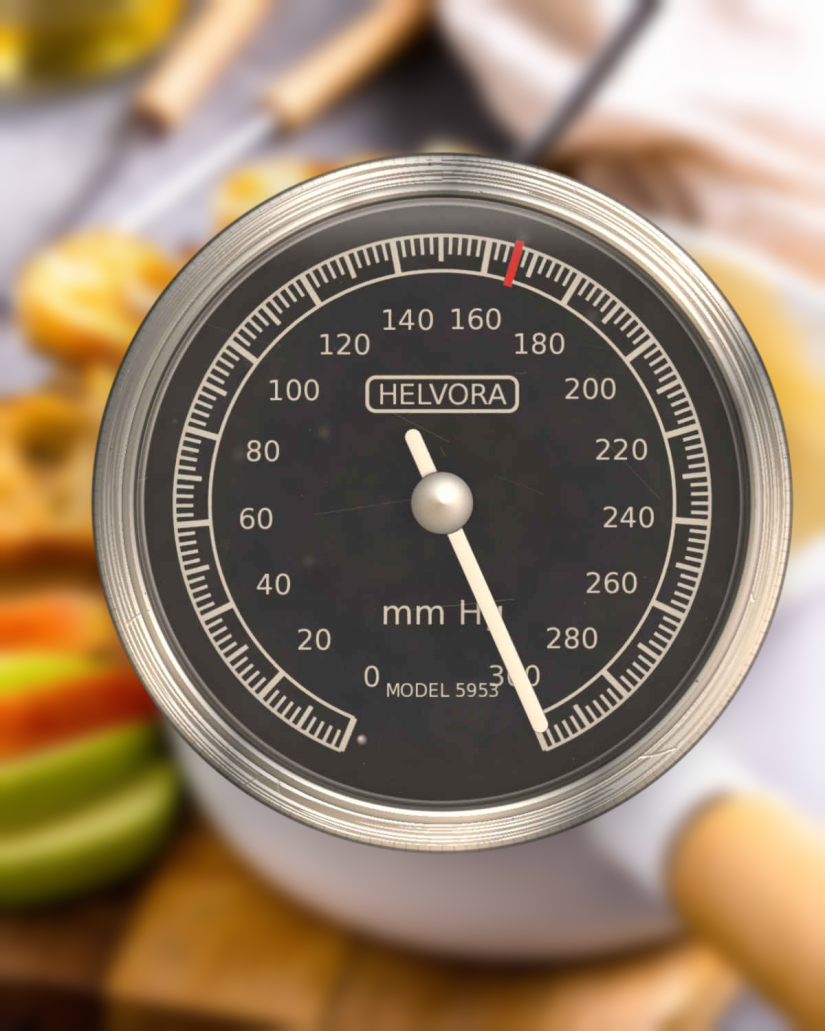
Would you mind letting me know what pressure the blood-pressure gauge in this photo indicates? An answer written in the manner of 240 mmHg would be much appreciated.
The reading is 299 mmHg
